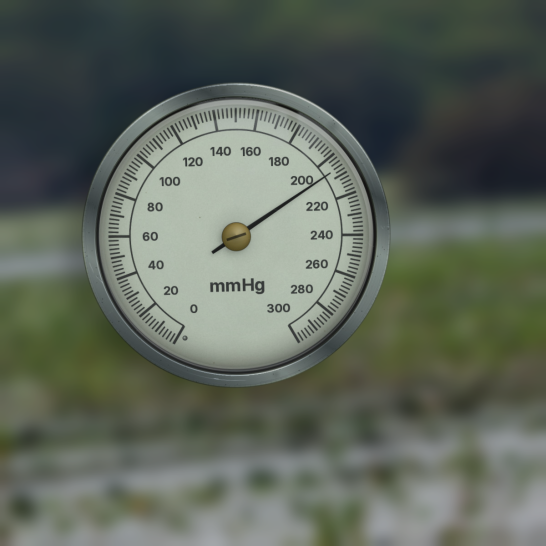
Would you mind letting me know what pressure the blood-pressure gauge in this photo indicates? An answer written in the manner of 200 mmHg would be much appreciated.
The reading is 206 mmHg
